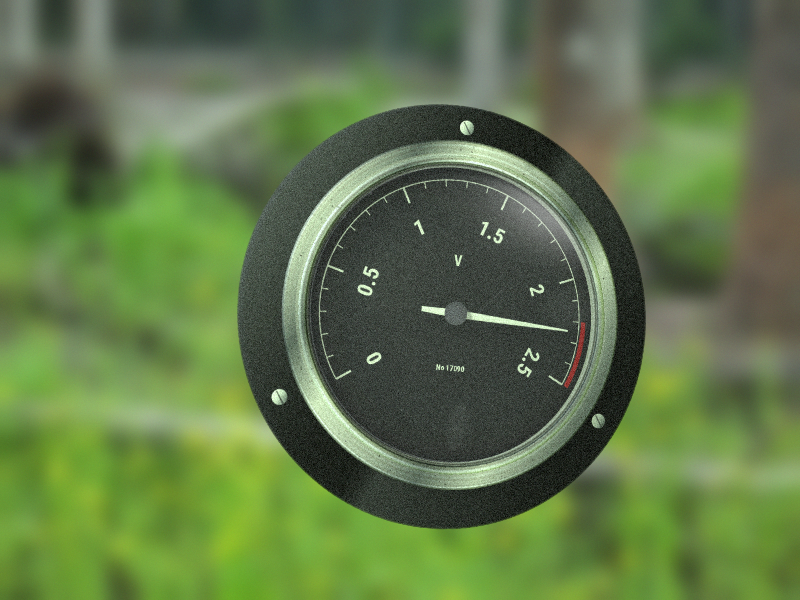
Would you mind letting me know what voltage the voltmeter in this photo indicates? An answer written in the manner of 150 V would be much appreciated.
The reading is 2.25 V
